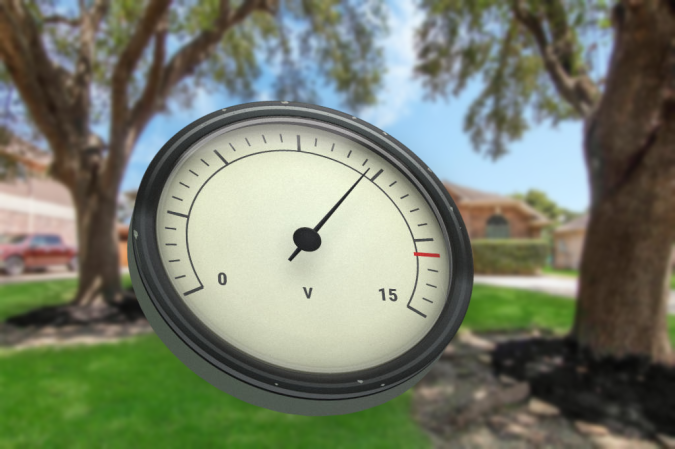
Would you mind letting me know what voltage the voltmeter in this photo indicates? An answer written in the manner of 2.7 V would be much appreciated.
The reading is 9.75 V
